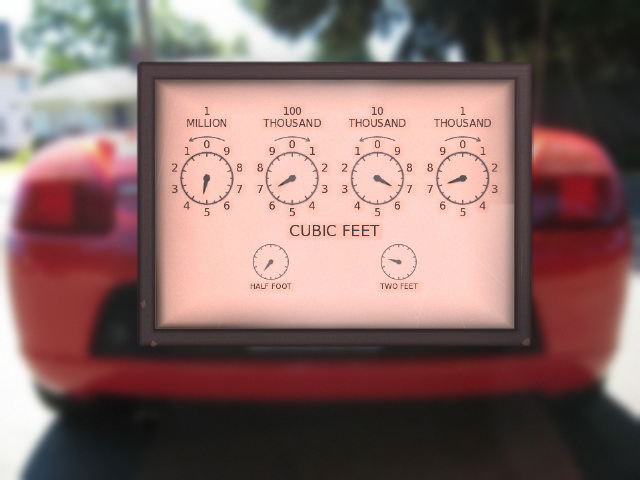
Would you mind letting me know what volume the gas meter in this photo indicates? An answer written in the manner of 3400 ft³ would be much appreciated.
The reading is 466700 ft³
